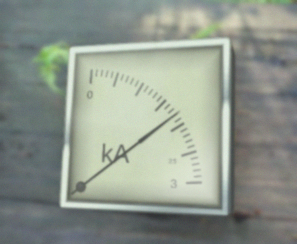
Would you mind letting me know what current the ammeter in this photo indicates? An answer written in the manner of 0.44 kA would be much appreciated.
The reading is 1.8 kA
